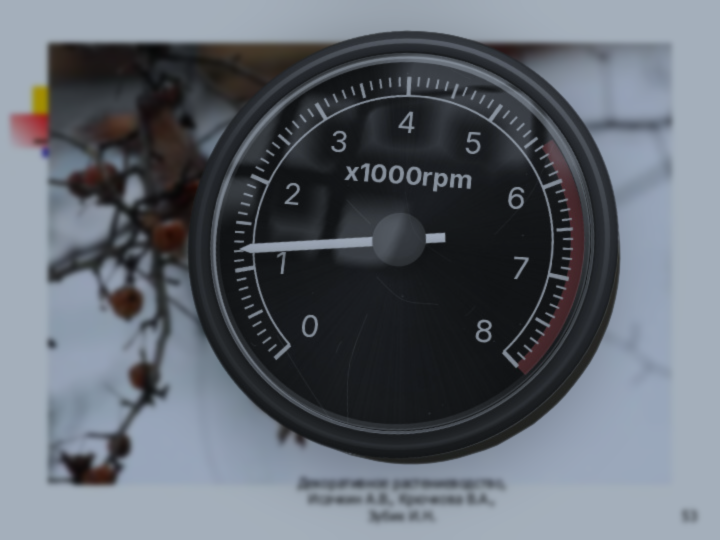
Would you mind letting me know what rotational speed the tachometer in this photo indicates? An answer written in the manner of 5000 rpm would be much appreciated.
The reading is 1200 rpm
